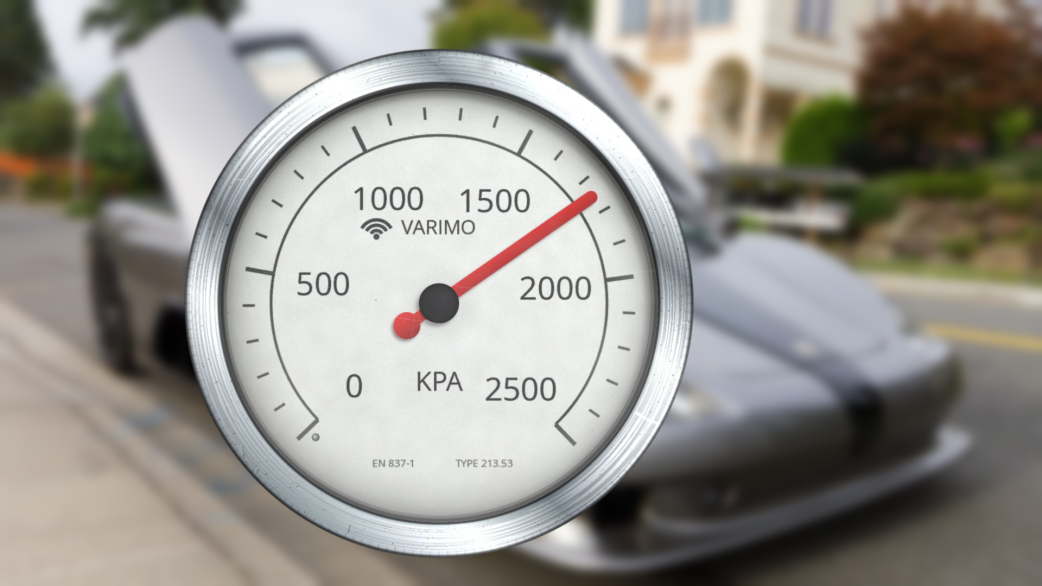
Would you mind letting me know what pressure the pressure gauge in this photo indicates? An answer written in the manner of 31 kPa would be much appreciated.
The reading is 1750 kPa
